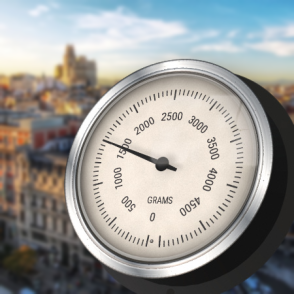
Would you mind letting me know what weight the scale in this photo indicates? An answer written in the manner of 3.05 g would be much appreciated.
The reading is 1500 g
